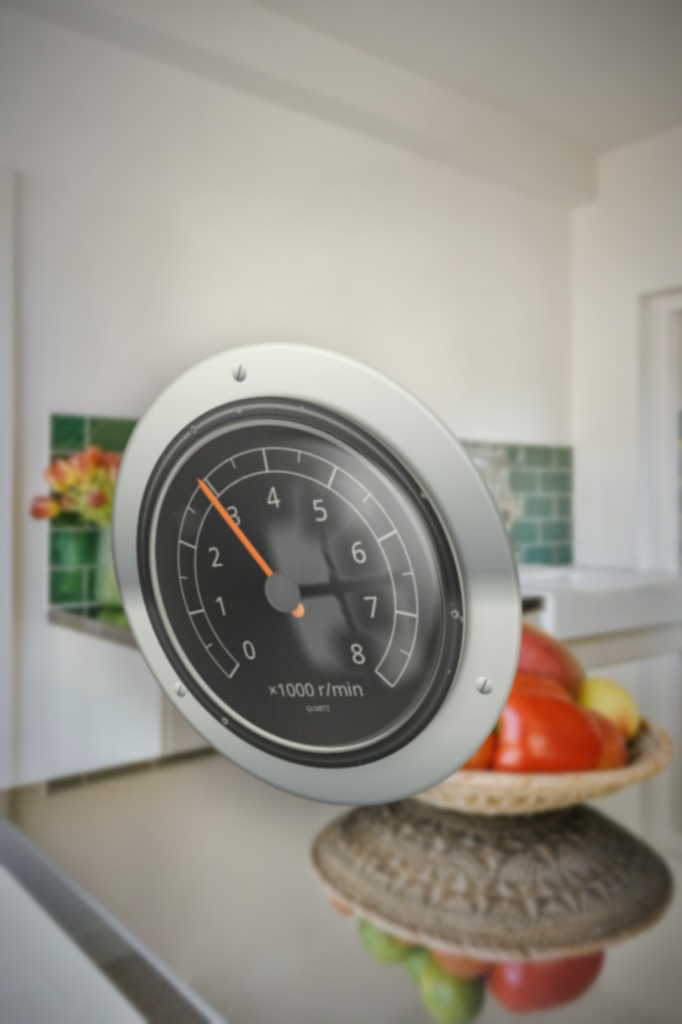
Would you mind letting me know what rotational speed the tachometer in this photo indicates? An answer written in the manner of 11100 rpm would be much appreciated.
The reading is 3000 rpm
